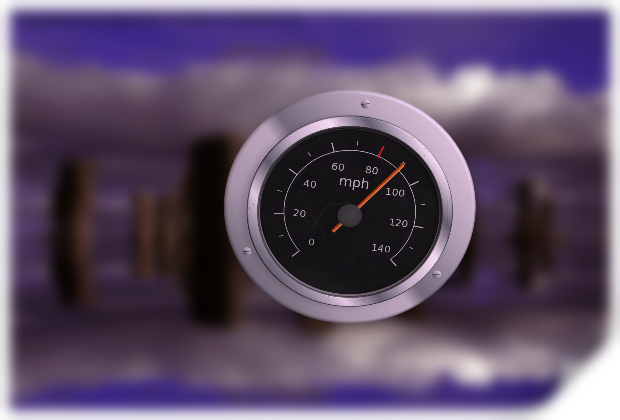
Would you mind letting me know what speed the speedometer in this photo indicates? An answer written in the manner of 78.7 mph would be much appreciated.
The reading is 90 mph
